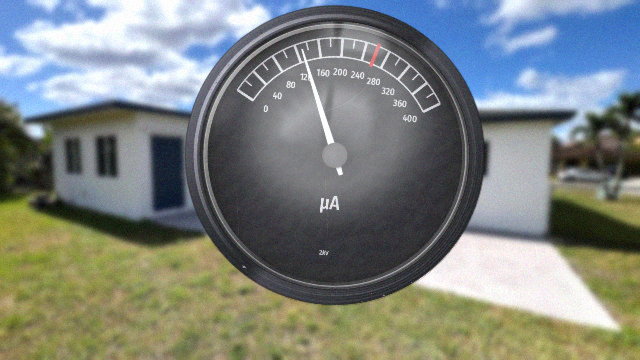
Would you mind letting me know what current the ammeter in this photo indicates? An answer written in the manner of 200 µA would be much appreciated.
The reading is 130 µA
